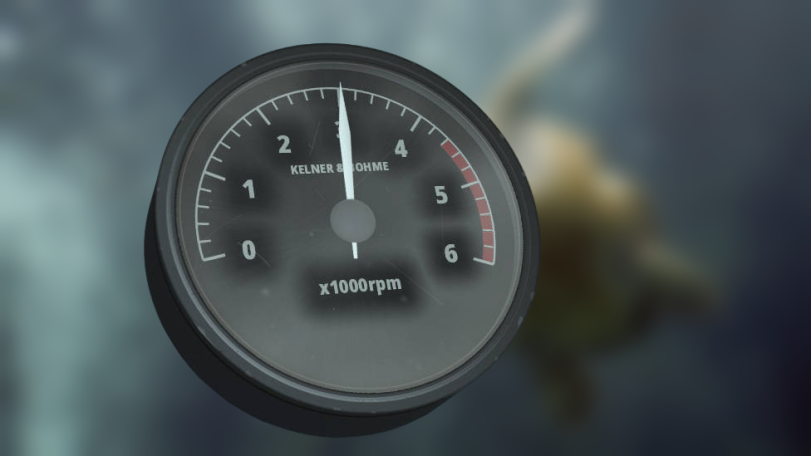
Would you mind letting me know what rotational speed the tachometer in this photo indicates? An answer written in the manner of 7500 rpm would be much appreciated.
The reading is 3000 rpm
